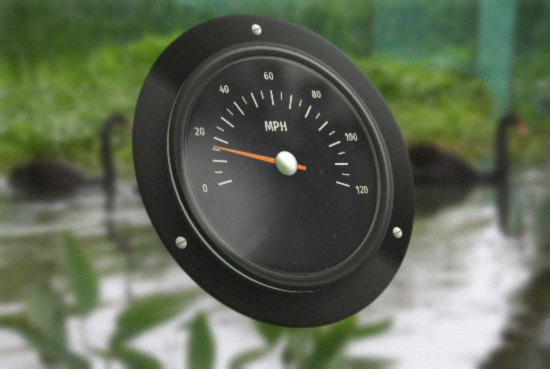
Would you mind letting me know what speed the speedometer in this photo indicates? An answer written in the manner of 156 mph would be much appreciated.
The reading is 15 mph
